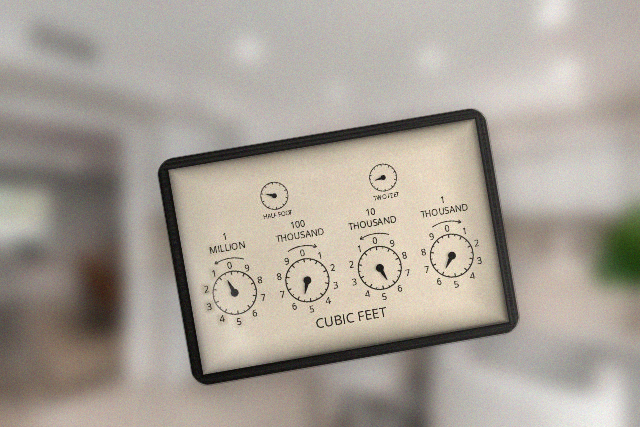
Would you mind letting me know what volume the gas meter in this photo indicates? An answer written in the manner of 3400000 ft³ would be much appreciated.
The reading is 55600 ft³
